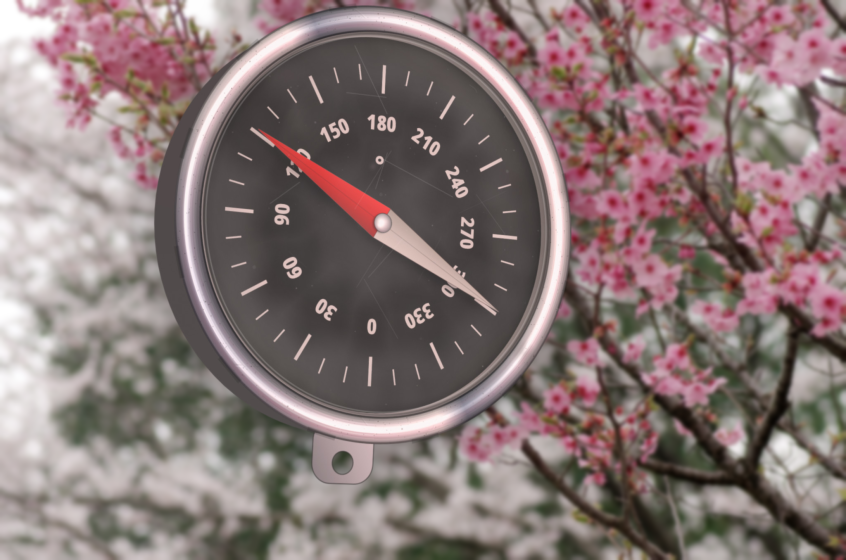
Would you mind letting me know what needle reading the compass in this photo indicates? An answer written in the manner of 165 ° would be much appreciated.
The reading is 120 °
